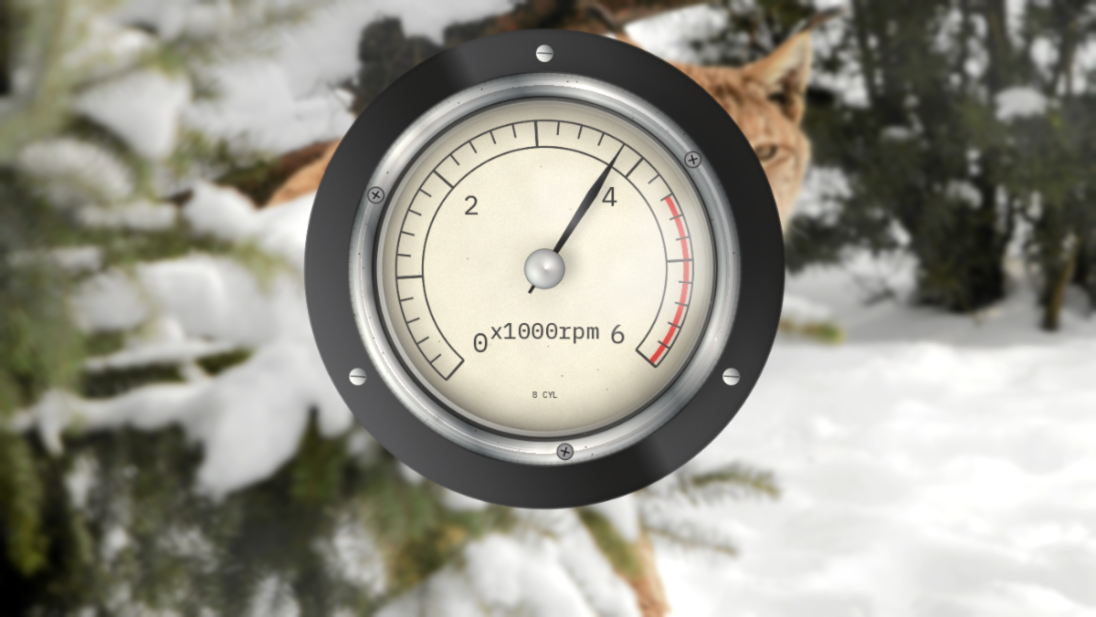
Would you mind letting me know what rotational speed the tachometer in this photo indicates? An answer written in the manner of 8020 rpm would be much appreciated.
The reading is 3800 rpm
